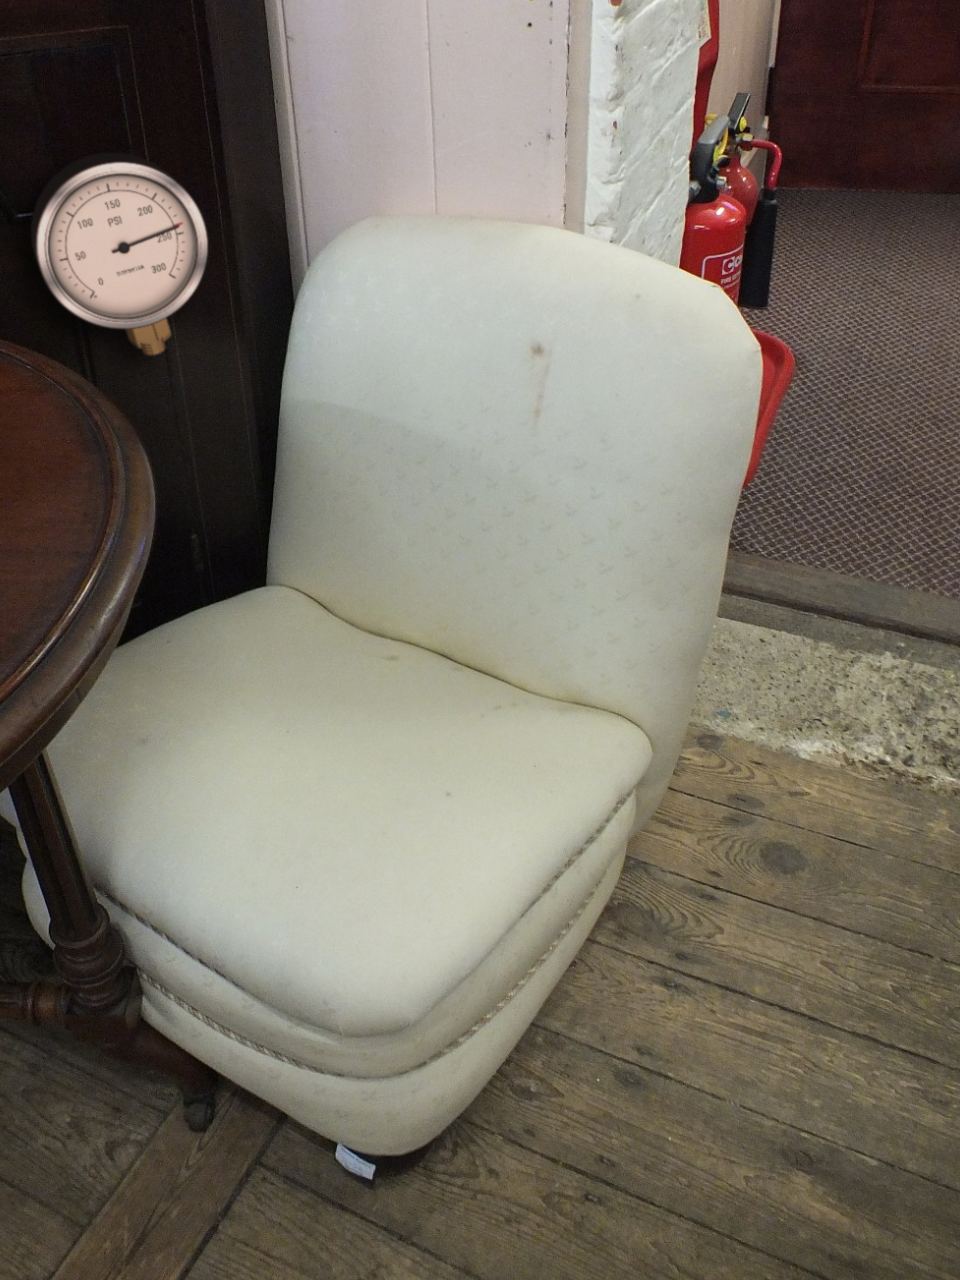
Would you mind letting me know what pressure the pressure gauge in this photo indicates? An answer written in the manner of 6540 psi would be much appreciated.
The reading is 240 psi
